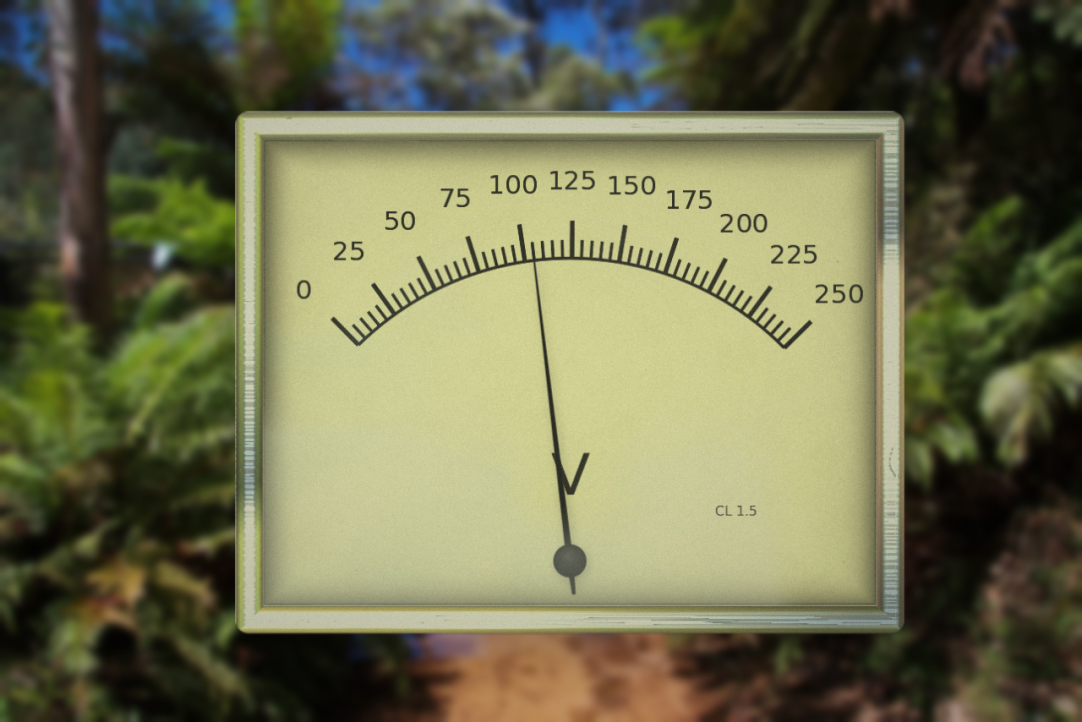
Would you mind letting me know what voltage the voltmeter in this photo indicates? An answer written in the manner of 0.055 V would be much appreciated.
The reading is 105 V
